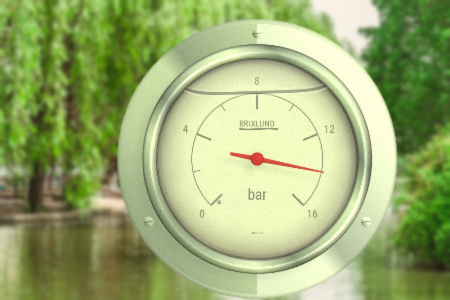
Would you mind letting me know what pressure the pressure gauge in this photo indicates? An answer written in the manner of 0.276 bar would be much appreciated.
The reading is 14 bar
